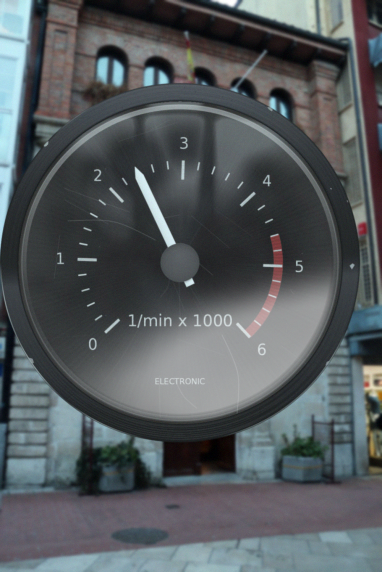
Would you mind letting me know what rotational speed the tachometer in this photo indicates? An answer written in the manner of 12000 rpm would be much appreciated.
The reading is 2400 rpm
